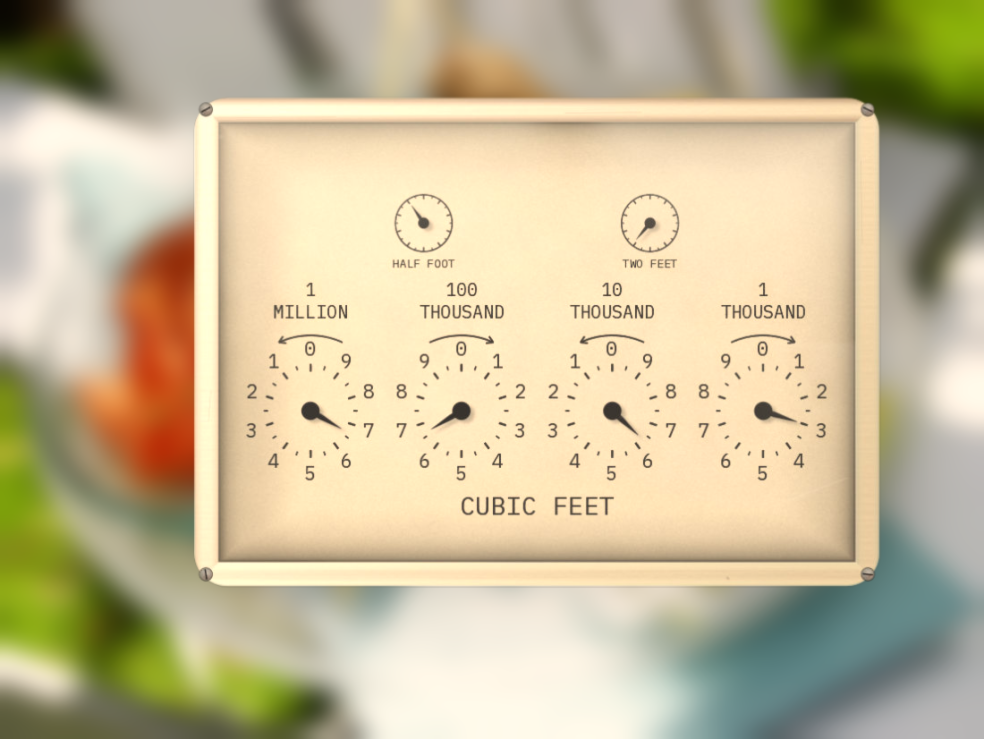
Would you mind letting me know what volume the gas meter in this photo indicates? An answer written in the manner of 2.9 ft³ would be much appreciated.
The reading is 666300 ft³
